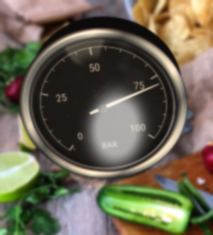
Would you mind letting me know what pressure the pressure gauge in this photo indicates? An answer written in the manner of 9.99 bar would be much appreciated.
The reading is 77.5 bar
